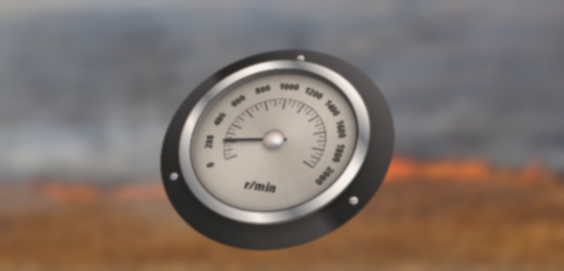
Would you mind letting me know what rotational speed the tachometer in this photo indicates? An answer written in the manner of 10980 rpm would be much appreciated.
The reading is 200 rpm
